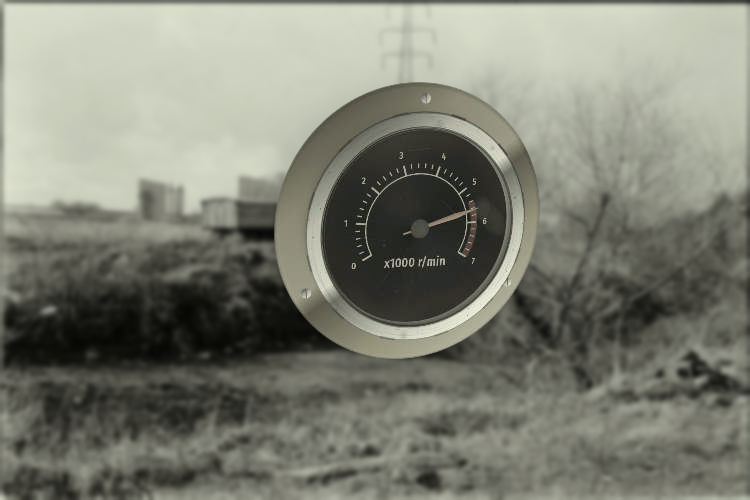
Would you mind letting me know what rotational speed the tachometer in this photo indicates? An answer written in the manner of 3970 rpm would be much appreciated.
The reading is 5600 rpm
